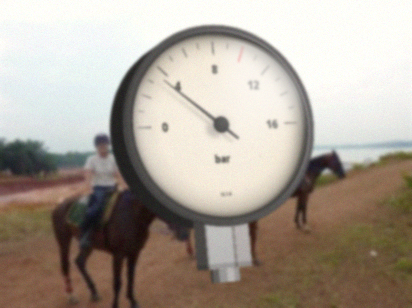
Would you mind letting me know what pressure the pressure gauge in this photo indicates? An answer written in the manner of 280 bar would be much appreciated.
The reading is 3.5 bar
